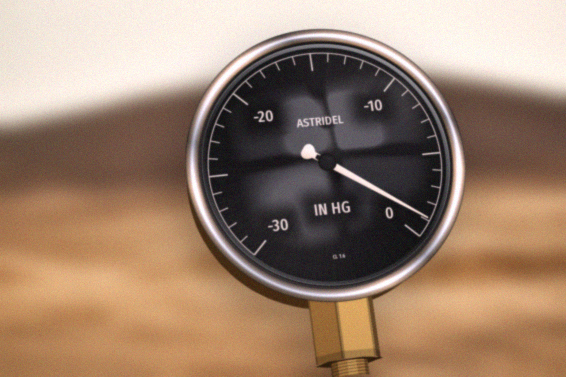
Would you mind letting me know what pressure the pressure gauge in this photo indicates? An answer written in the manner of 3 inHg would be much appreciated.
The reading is -1 inHg
